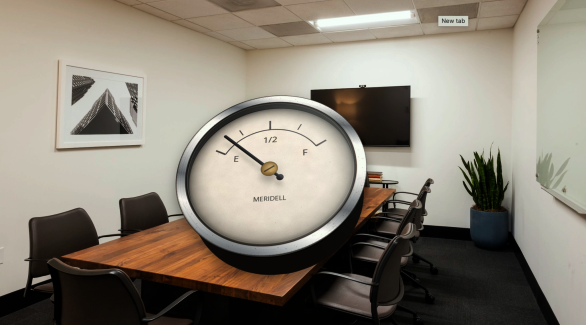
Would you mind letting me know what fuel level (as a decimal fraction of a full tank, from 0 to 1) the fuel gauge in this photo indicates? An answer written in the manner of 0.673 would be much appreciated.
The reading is 0.125
